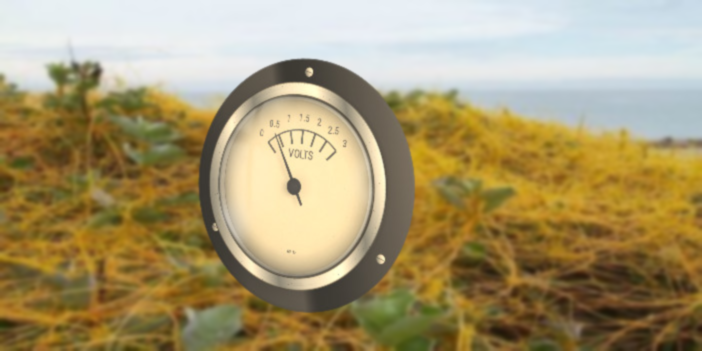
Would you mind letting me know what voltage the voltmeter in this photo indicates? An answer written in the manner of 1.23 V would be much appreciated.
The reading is 0.5 V
